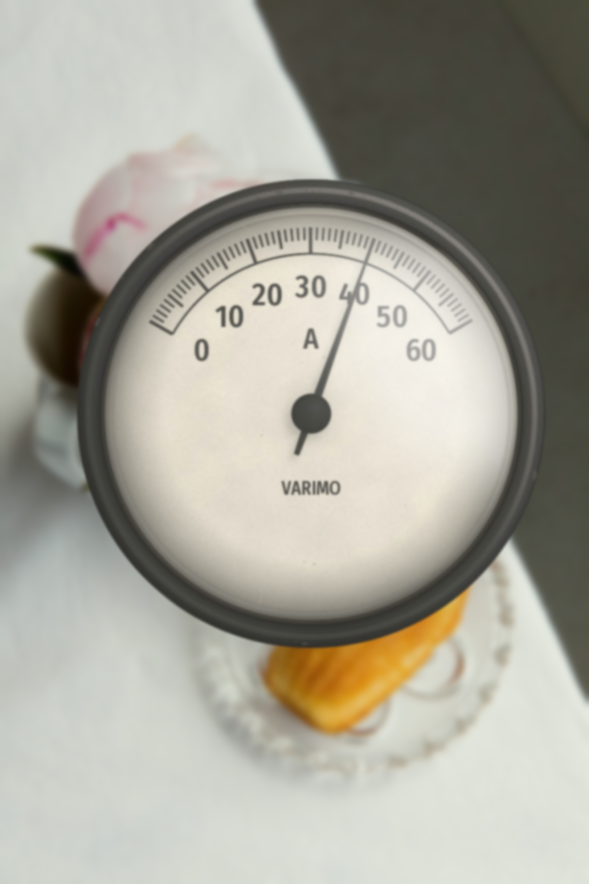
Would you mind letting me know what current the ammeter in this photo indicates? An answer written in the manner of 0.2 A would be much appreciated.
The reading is 40 A
